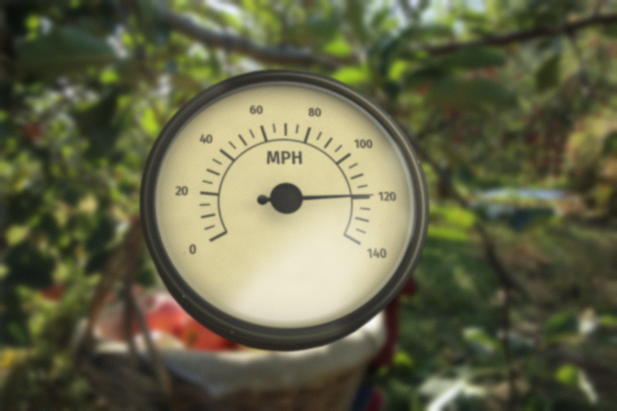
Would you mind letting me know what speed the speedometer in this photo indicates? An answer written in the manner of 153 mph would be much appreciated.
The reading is 120 mph
